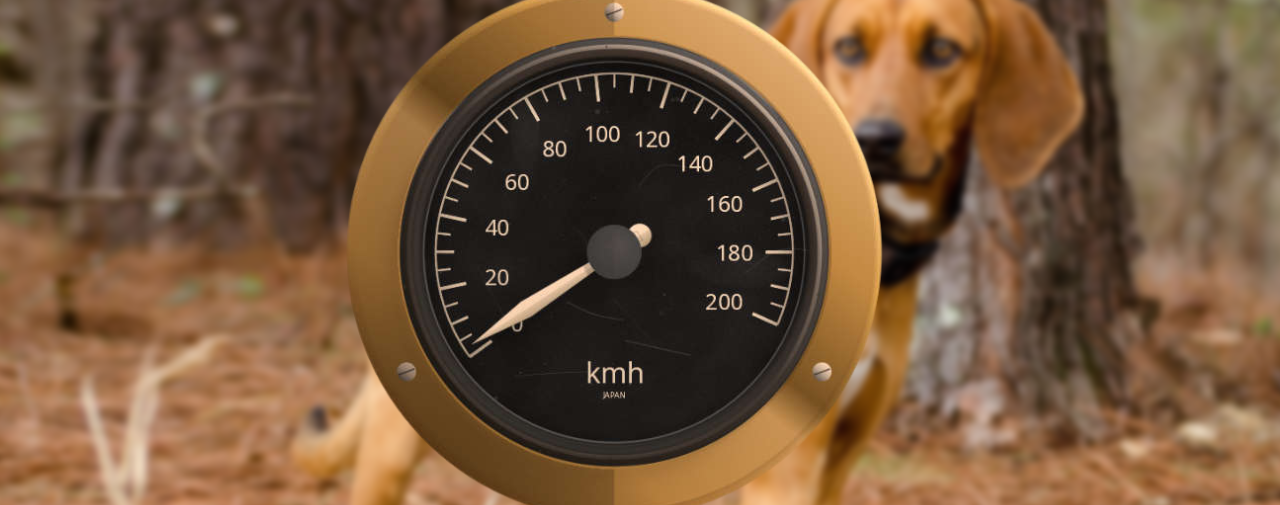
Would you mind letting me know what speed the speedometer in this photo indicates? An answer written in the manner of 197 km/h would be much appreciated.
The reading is 2.5 km/h
